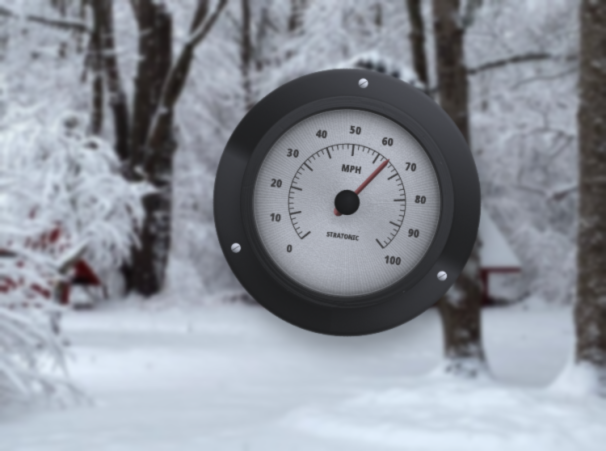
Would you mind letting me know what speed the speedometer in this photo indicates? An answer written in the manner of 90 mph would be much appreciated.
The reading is 64 mph
